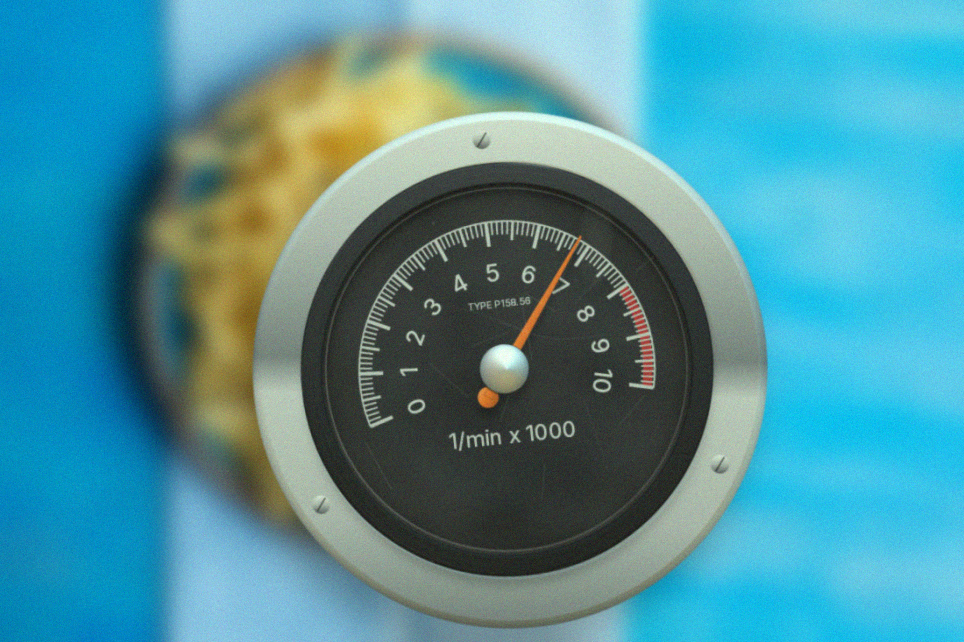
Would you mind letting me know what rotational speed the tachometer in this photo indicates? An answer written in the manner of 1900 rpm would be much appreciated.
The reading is 6800 rpm
